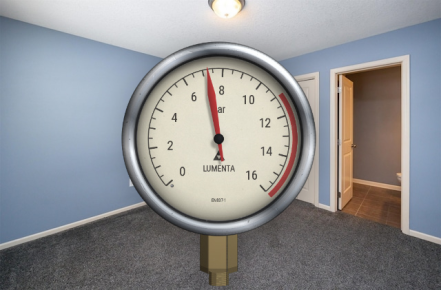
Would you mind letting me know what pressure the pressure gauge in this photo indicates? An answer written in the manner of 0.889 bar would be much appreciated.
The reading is 7.25 bar
